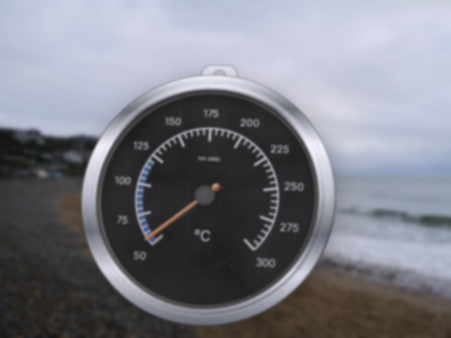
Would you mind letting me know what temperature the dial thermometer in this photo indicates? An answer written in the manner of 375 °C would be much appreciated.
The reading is 55 °C
